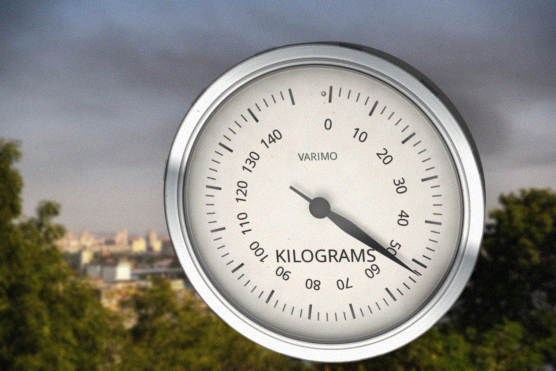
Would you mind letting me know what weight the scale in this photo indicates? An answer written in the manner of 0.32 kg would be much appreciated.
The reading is 52 kg
